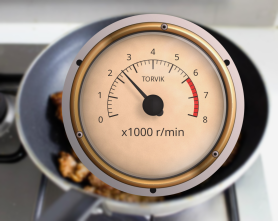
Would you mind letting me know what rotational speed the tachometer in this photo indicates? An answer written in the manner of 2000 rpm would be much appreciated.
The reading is 2400 rpm
